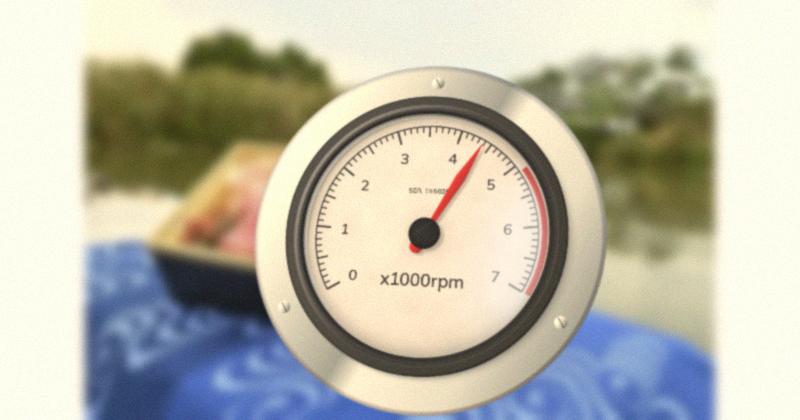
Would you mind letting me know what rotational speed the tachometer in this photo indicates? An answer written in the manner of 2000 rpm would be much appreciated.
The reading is 4400 rpm
